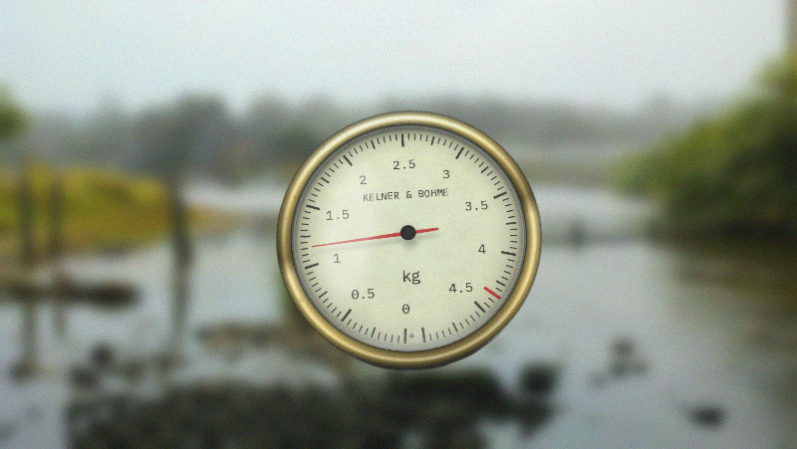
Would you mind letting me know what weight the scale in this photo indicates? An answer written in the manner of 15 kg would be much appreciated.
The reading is 1.15 kg
